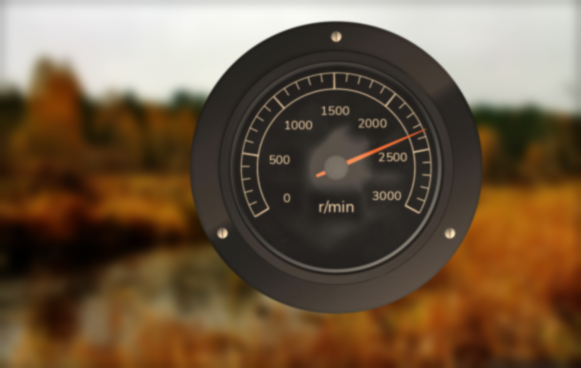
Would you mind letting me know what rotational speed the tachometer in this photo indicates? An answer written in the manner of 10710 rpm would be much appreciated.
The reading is 2350 rpm
